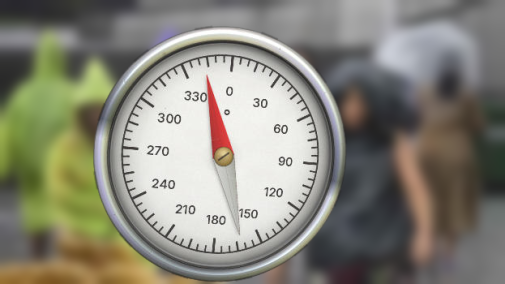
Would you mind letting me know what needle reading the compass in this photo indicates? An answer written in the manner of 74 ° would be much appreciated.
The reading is 342.5 °
